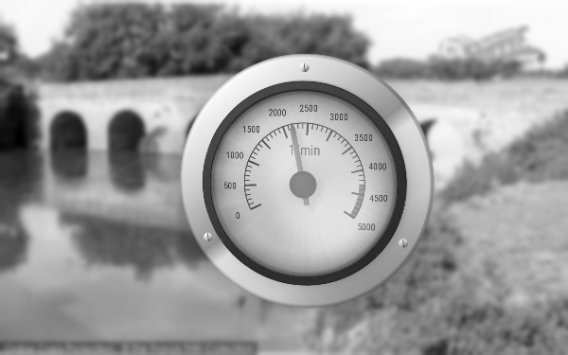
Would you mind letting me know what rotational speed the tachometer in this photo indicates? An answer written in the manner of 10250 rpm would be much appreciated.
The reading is 2200 rpm
